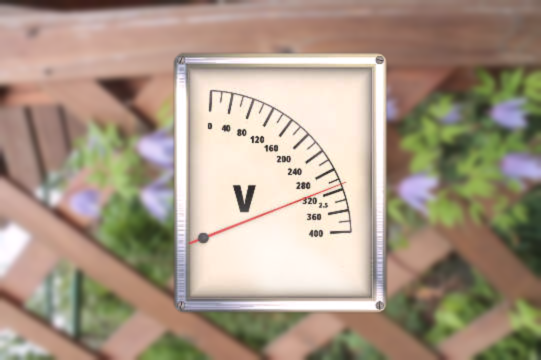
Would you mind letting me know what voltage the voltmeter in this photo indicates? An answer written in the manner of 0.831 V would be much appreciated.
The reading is 310 V
